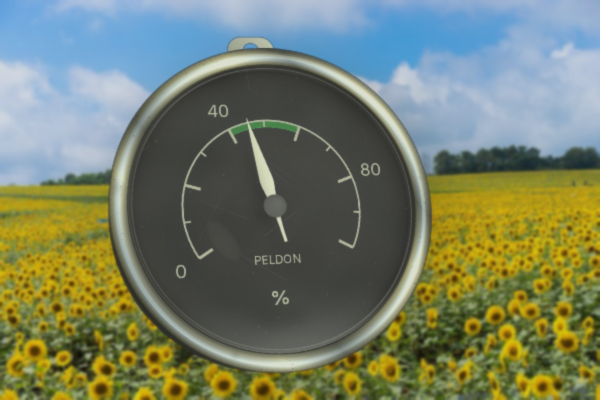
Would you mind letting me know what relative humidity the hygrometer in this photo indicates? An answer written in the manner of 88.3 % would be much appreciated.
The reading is 45 %
